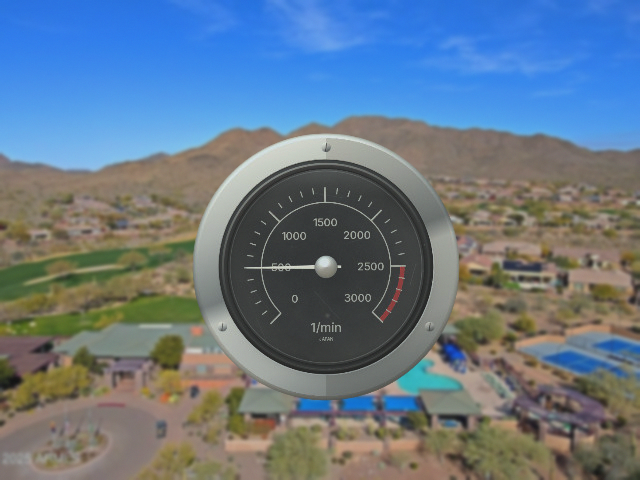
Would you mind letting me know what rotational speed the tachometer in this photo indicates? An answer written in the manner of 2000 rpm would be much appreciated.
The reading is 500 rpm
